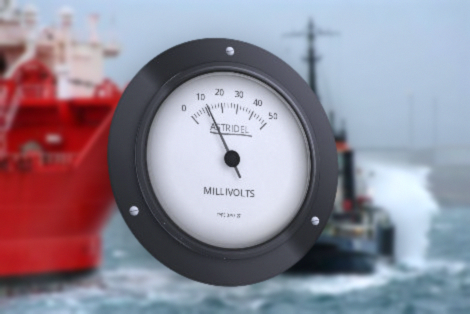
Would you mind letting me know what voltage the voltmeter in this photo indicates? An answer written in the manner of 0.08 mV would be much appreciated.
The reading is 10 mV
